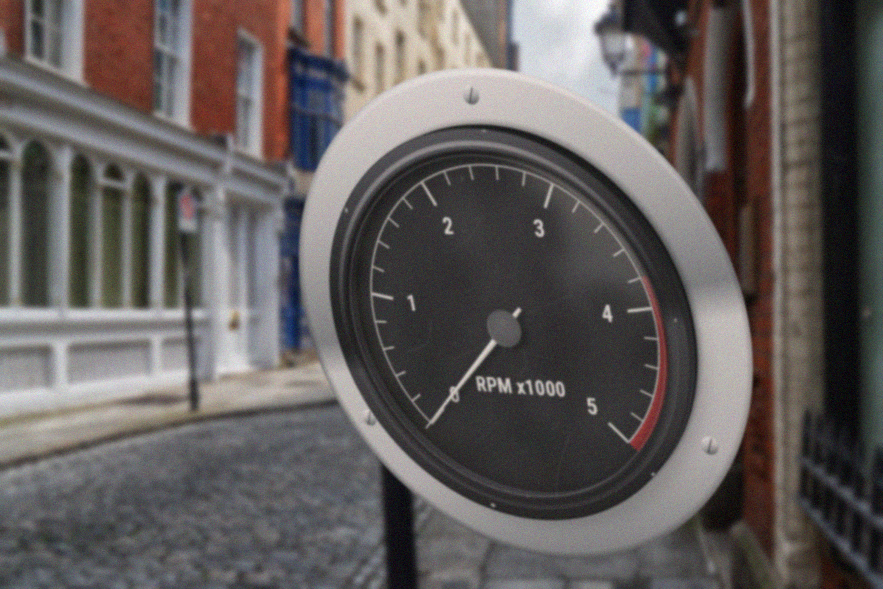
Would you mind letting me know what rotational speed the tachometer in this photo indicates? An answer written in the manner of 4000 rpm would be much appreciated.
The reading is 0 rpm
